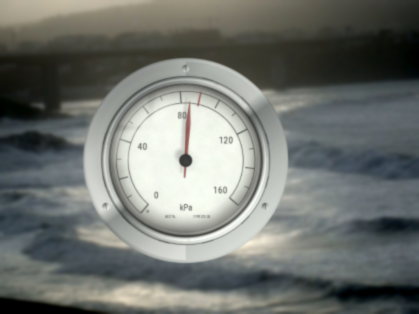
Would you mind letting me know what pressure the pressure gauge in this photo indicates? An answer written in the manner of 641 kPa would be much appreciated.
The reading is 85 kPa
